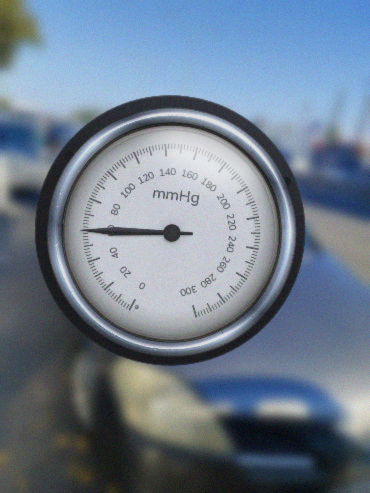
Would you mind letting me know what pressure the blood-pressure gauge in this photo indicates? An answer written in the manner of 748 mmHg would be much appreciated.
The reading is 60 mmHg
